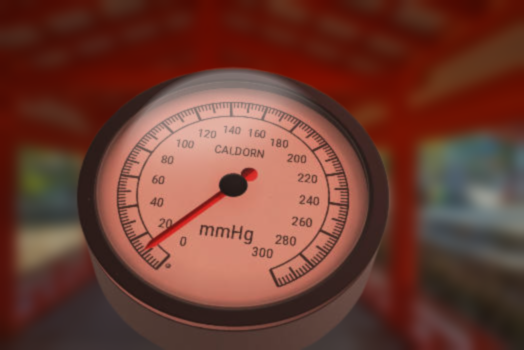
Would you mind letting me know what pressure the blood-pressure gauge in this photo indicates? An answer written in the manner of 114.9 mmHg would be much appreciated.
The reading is 10 mmHg
